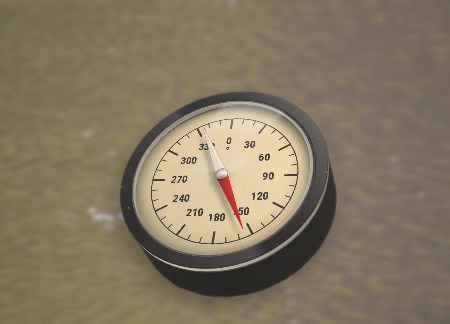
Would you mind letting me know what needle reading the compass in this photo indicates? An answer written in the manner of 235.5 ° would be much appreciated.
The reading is 155 °
